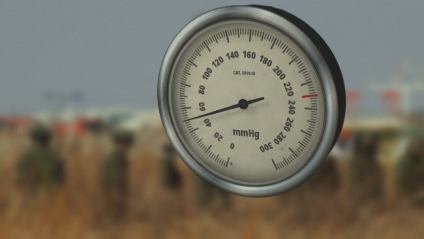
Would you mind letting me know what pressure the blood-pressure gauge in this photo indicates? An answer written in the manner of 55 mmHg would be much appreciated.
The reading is 50 mmHg
